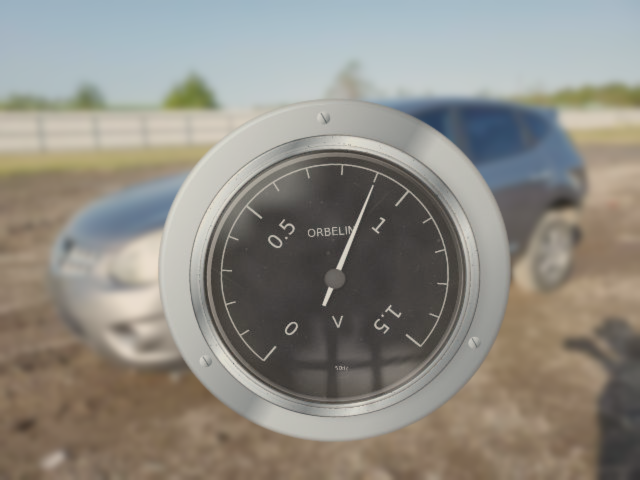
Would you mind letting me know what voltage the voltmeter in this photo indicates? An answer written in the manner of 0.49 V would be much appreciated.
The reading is 0.9 V
